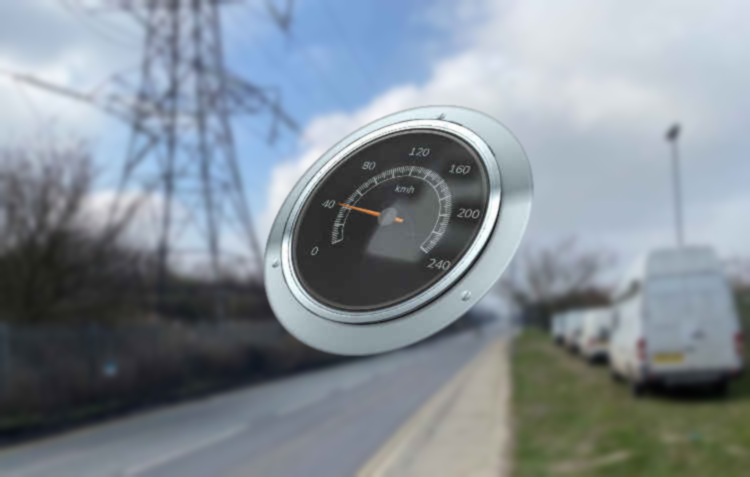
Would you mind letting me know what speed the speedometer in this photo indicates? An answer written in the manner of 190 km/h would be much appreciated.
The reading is 40 km/h
